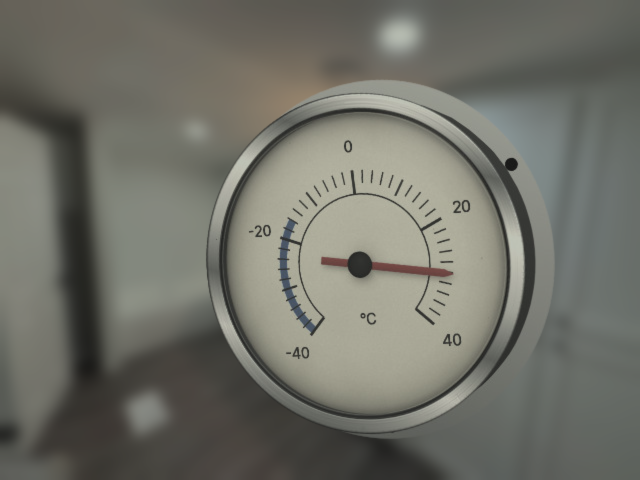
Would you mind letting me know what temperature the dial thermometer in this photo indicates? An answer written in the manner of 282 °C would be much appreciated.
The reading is 30 °C
